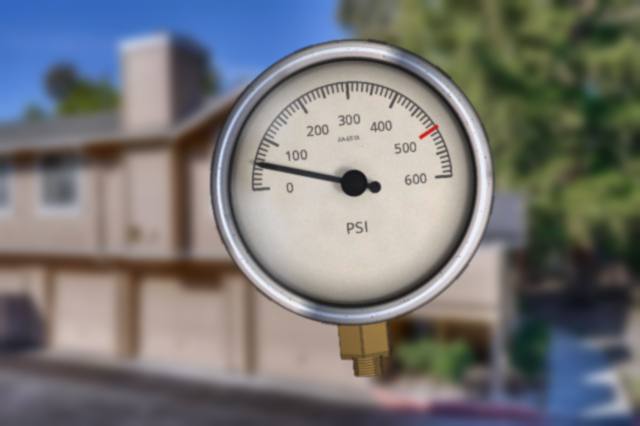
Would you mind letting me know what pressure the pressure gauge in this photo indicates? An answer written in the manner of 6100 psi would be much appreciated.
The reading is 50 psi
